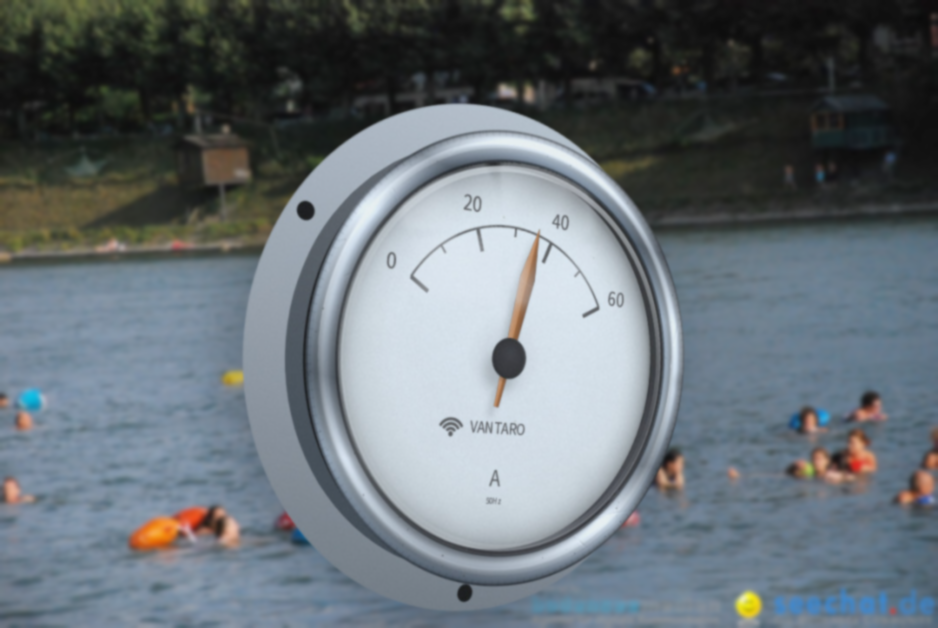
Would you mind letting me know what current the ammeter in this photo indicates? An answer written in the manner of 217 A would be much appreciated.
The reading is 35 A
